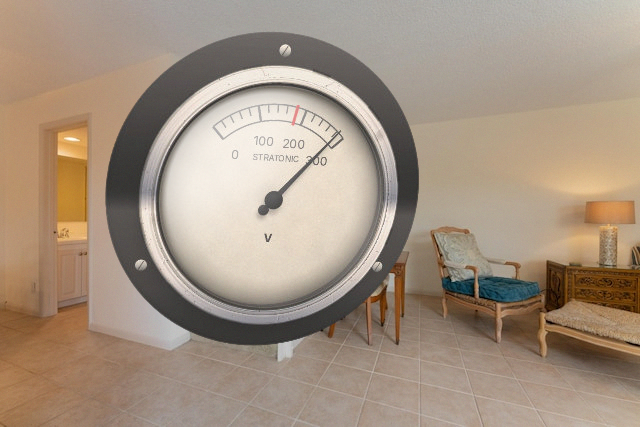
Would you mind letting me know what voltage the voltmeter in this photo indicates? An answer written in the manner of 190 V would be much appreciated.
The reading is 280 V
